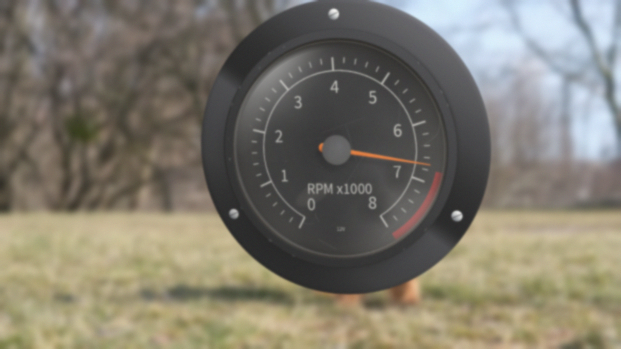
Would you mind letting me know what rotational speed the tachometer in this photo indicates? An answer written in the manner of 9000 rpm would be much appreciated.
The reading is 6700 rpm
